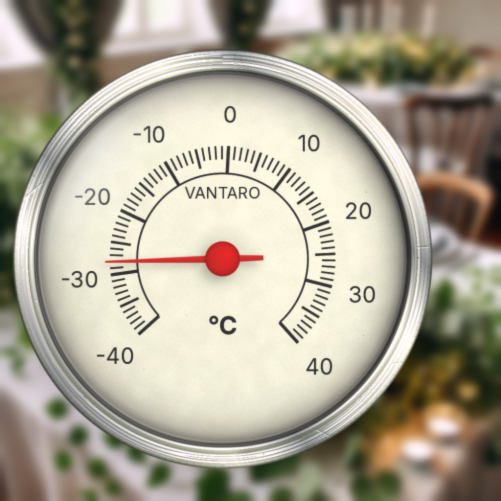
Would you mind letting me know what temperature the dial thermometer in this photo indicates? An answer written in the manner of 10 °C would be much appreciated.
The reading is -28 °C
